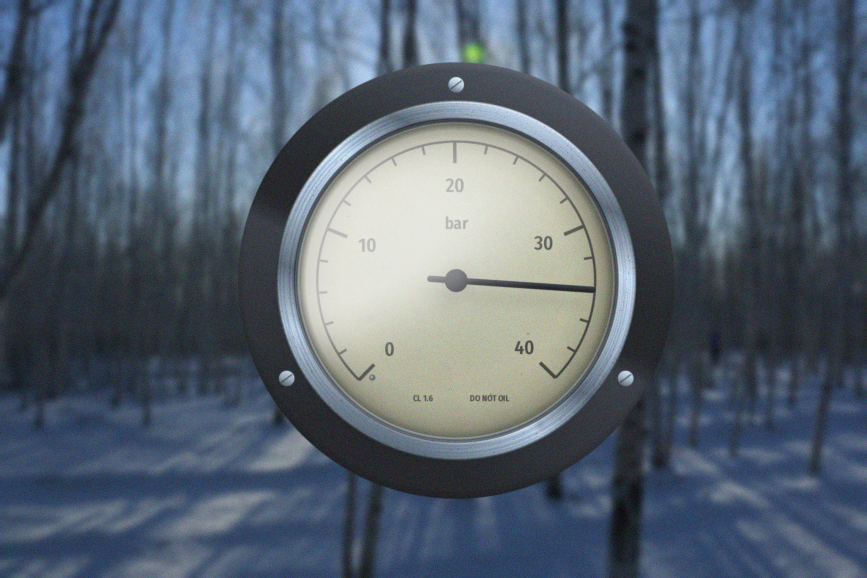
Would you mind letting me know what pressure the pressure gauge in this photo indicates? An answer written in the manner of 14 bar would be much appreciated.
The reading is 34 bar
